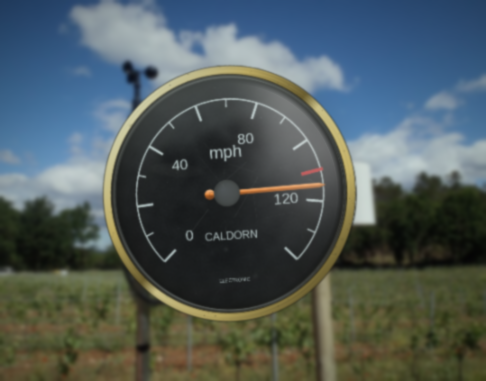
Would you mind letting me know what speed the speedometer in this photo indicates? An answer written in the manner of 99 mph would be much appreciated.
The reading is 115 mph
